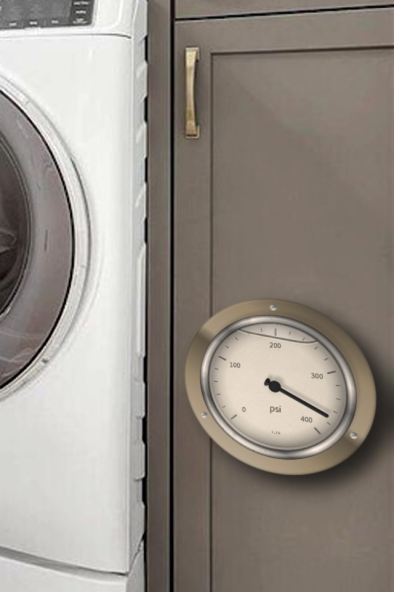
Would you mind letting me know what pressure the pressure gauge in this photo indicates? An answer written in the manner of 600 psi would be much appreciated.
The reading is 370 psi
